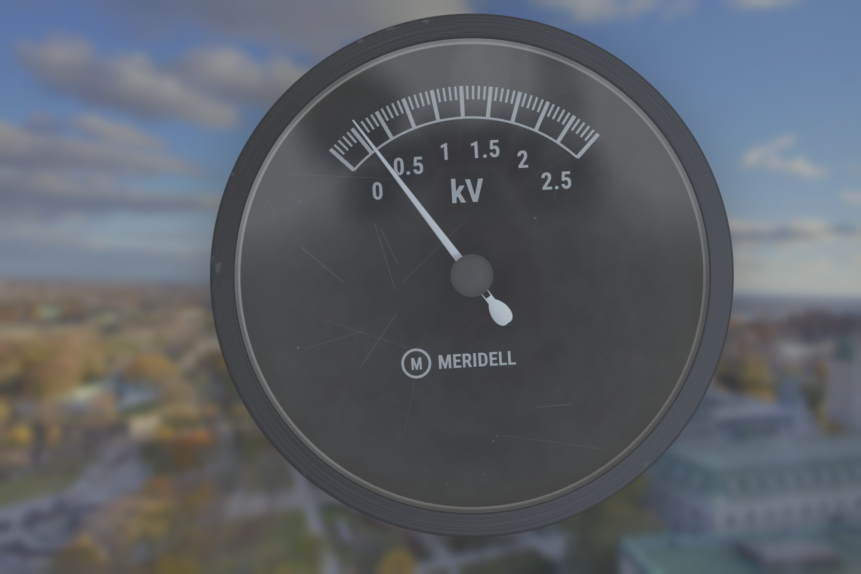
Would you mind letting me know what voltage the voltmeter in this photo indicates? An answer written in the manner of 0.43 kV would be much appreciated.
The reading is 0.3 kV
